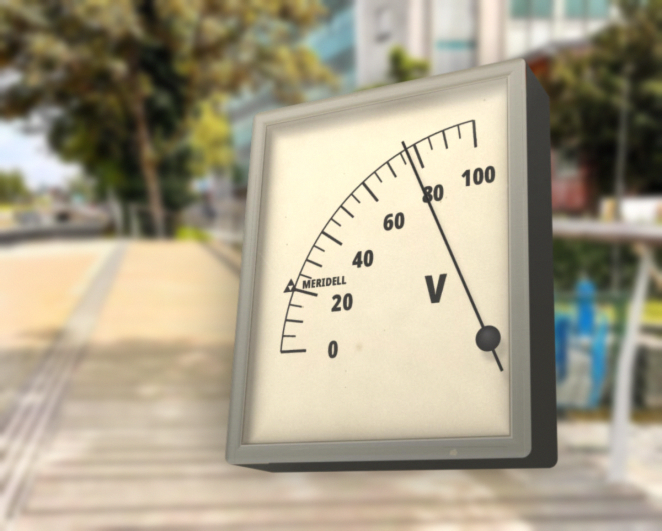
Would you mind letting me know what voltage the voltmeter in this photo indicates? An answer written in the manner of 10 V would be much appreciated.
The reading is 77.5 V
